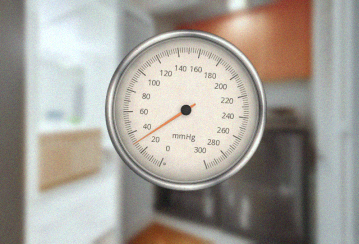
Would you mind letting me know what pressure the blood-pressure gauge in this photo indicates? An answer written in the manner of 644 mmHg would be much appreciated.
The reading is 30 mmHg
